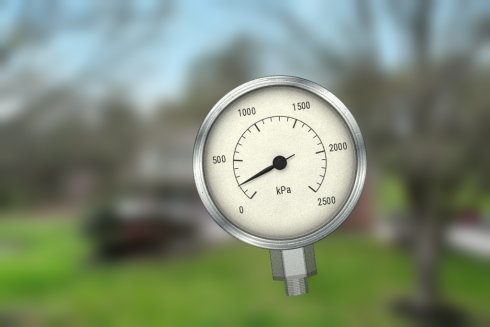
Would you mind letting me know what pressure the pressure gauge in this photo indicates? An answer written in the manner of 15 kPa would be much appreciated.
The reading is 200 kPa
